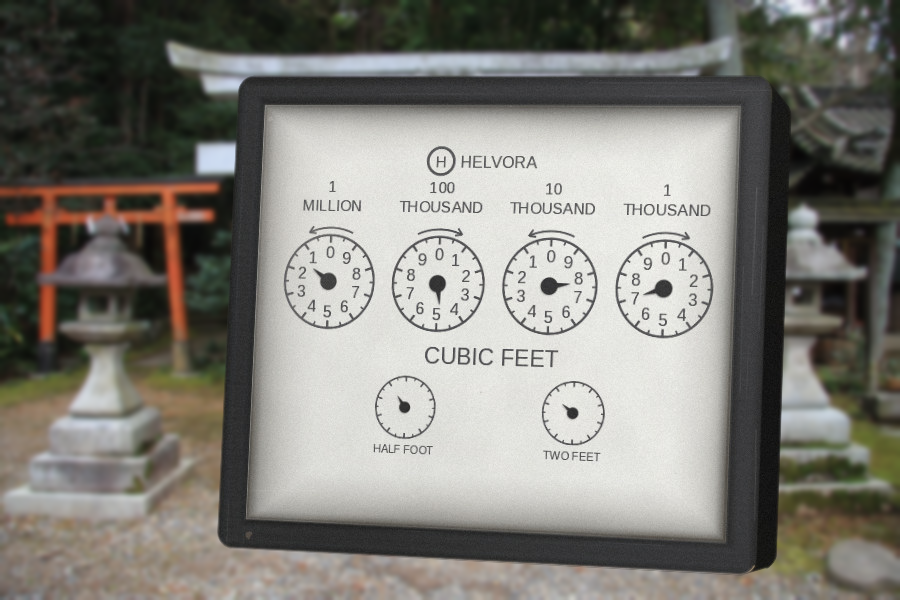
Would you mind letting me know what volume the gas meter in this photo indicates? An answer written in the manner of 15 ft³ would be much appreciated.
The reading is 147700 ft³
